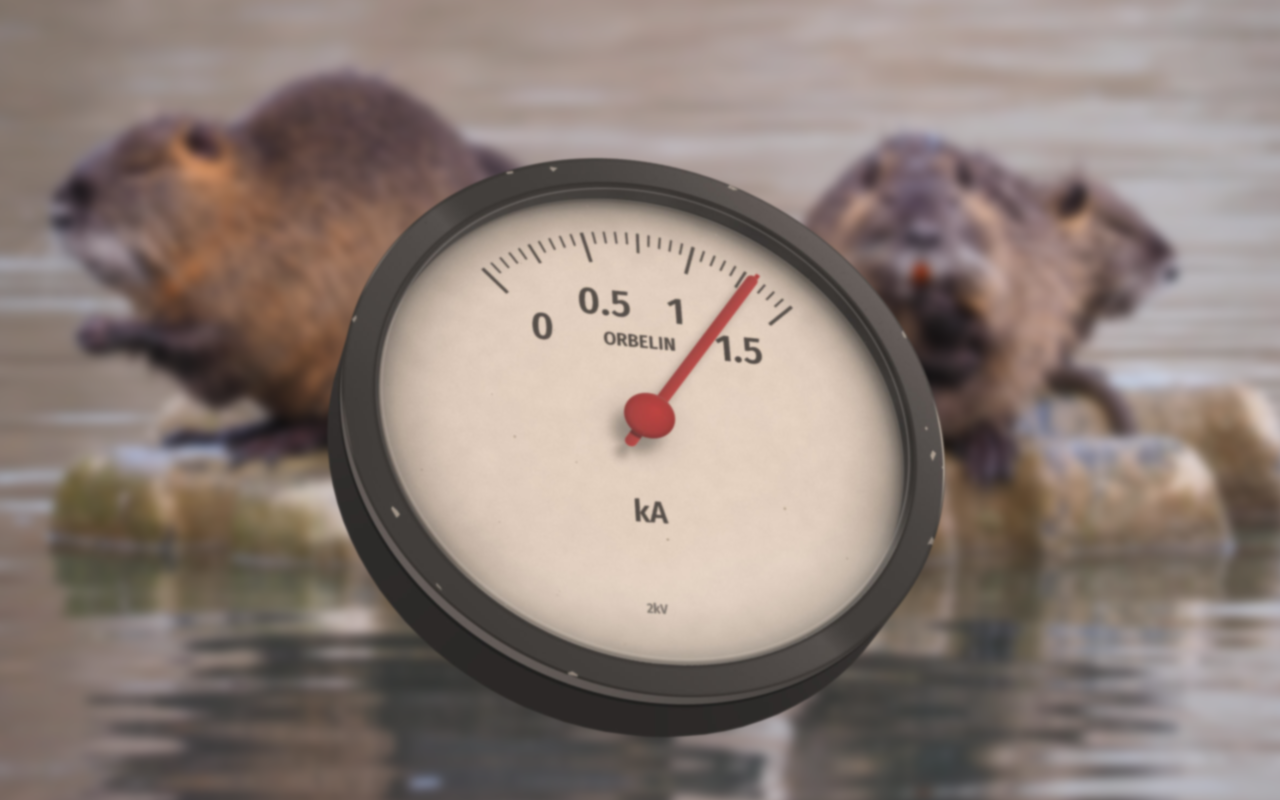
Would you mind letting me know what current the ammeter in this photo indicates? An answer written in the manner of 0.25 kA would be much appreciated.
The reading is 1.3 kA
